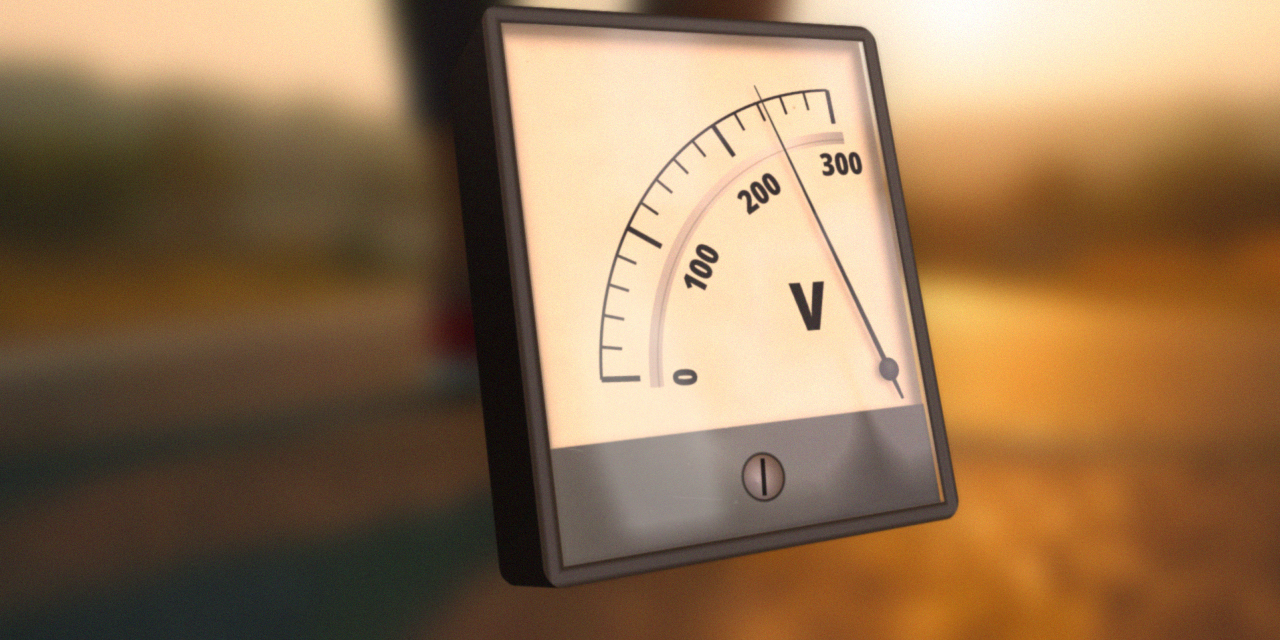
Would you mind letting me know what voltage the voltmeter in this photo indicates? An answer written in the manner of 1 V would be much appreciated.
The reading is 240 V
